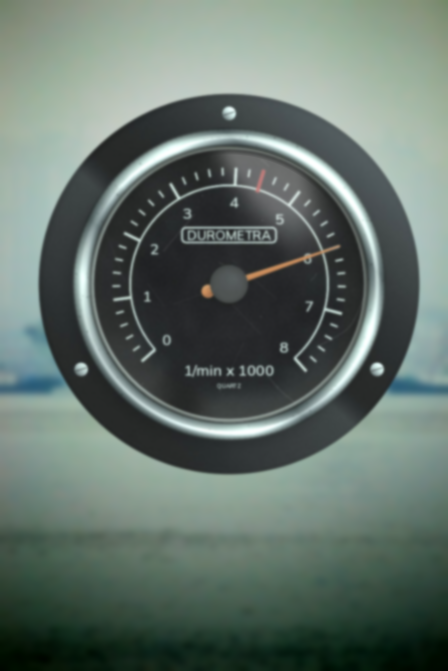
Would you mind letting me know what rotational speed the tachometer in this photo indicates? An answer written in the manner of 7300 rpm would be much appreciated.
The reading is 6000 rpm
